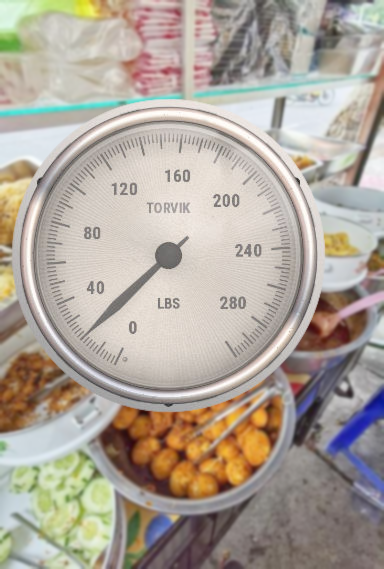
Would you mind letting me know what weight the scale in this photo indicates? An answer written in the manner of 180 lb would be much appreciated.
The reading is 20 lb
